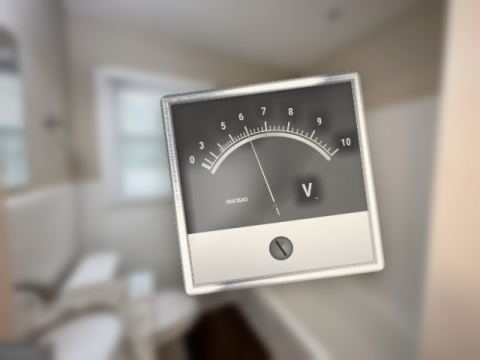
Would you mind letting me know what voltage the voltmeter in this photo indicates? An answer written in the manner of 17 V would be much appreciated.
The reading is 6 V
